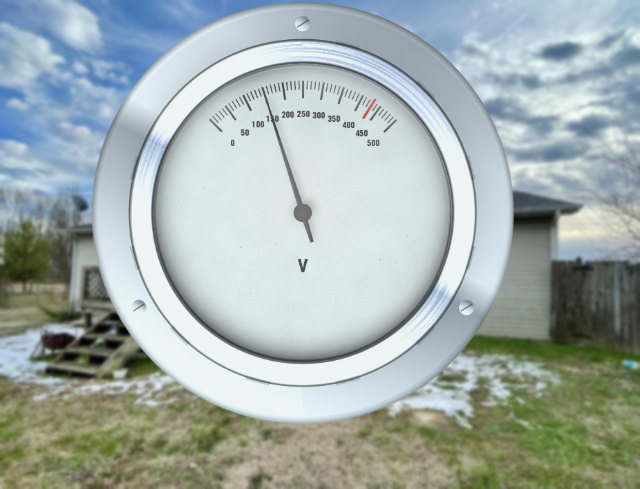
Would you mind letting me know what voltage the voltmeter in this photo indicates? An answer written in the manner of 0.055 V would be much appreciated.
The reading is 150 V
